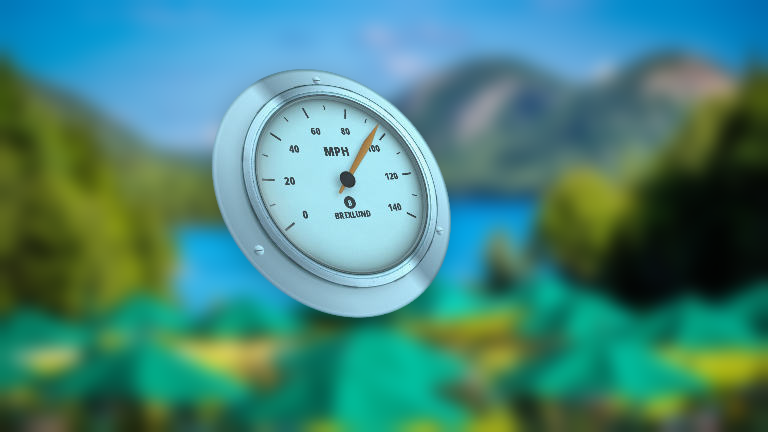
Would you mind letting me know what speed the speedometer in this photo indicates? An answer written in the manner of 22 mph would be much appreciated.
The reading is 95 mph
